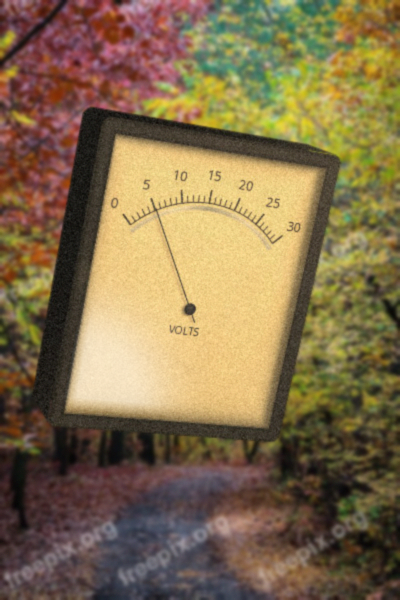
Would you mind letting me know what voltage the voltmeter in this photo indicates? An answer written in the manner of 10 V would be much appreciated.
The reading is 5 V
